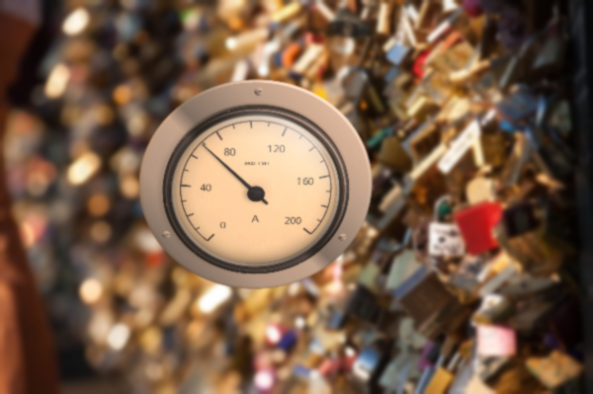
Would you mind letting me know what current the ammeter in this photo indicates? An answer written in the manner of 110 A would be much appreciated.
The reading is 70 A
